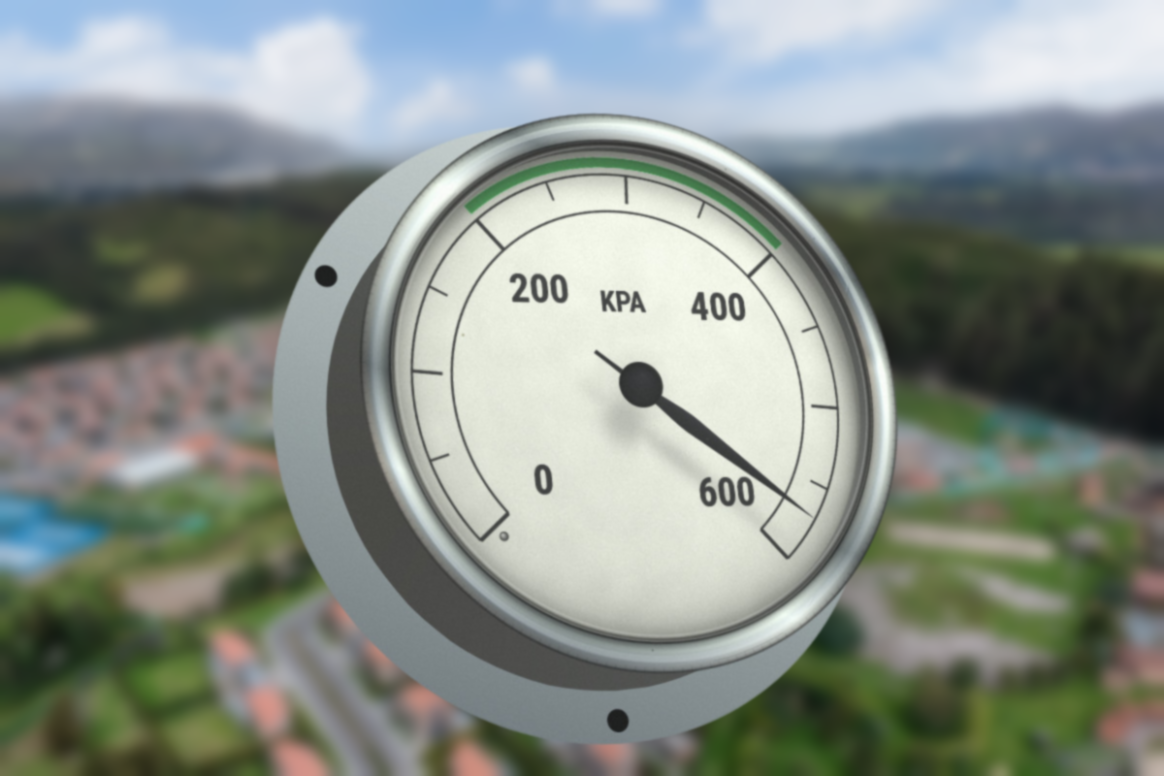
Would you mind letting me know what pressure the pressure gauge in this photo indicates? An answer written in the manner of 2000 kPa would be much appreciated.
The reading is 575 kPa
